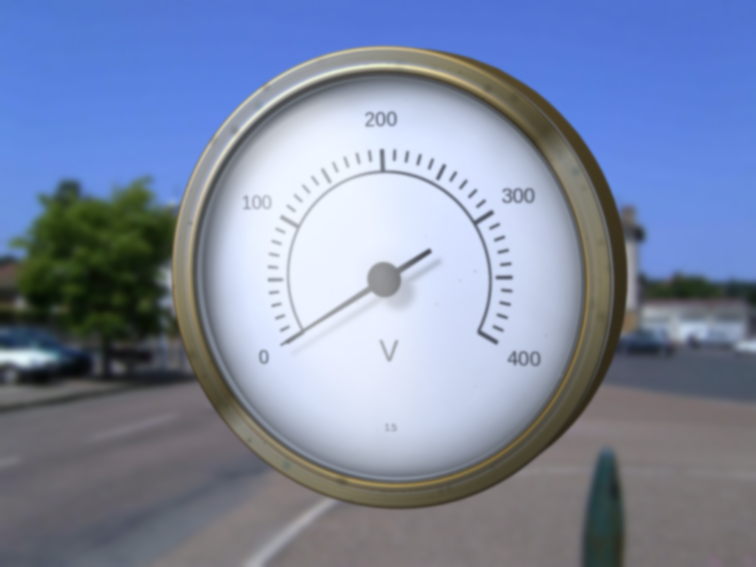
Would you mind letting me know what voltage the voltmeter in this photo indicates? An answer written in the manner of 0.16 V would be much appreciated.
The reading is 0 V
